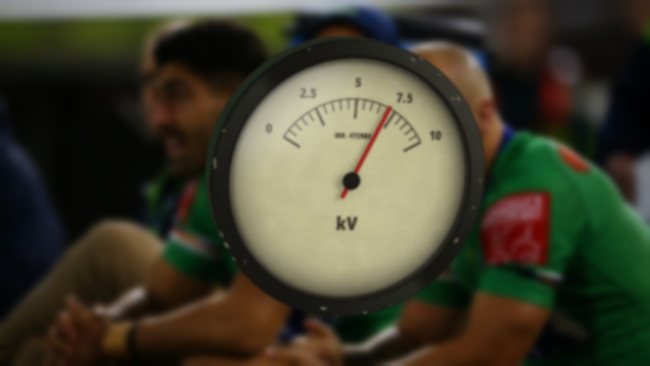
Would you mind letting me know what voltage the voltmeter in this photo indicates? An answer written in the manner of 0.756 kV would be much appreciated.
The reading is 7 kV
